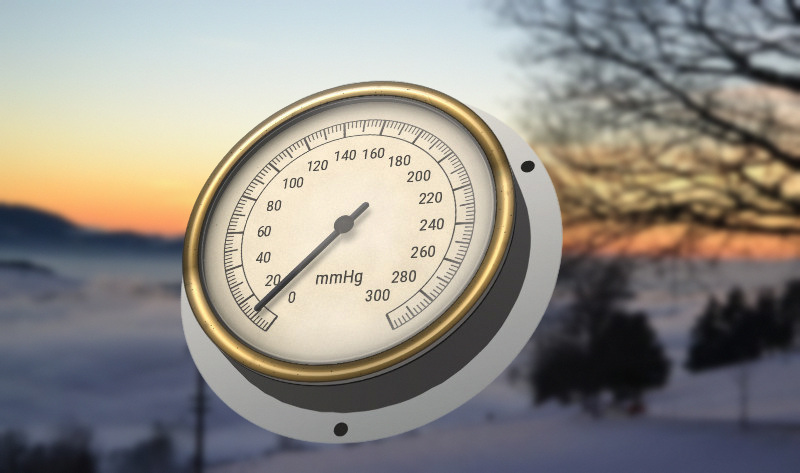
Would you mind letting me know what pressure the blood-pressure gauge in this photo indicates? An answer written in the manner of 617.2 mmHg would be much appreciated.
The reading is 10 mmHg
